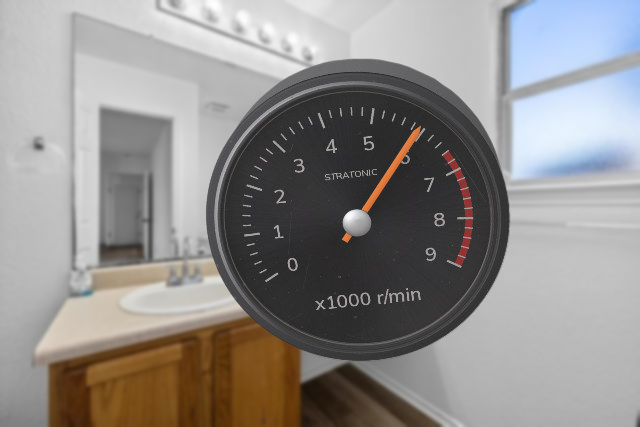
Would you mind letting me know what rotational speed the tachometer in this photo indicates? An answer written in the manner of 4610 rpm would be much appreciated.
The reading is 5900 rpm
